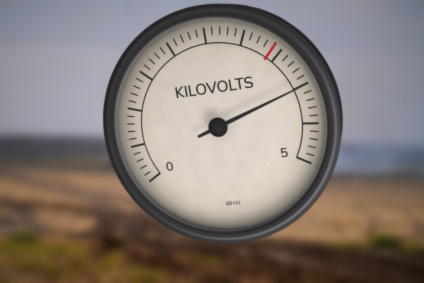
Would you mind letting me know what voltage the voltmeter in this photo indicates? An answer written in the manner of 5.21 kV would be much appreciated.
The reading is 4 kV
